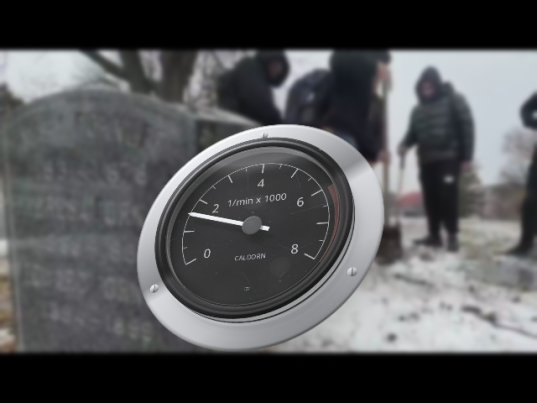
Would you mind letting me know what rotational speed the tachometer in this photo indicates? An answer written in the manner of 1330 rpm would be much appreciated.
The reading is 1500 rpm
